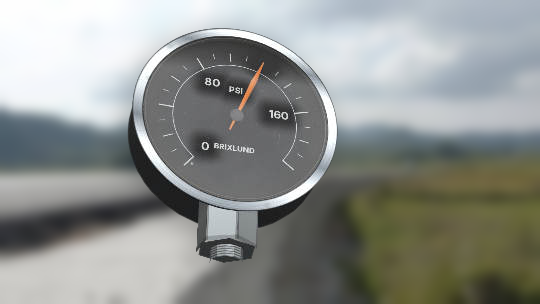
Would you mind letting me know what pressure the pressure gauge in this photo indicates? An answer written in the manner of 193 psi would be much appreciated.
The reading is 120 psi
